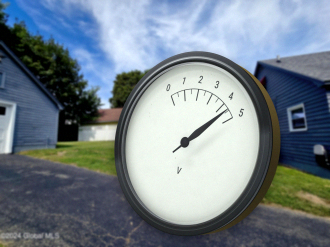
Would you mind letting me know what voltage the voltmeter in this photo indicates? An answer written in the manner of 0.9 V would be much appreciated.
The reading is 4.5 V
